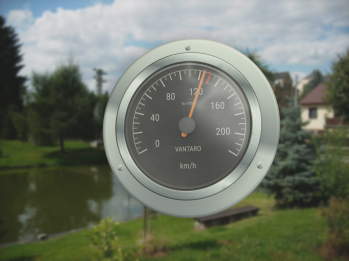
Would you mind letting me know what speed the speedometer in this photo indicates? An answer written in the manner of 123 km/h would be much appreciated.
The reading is 125 km/h
